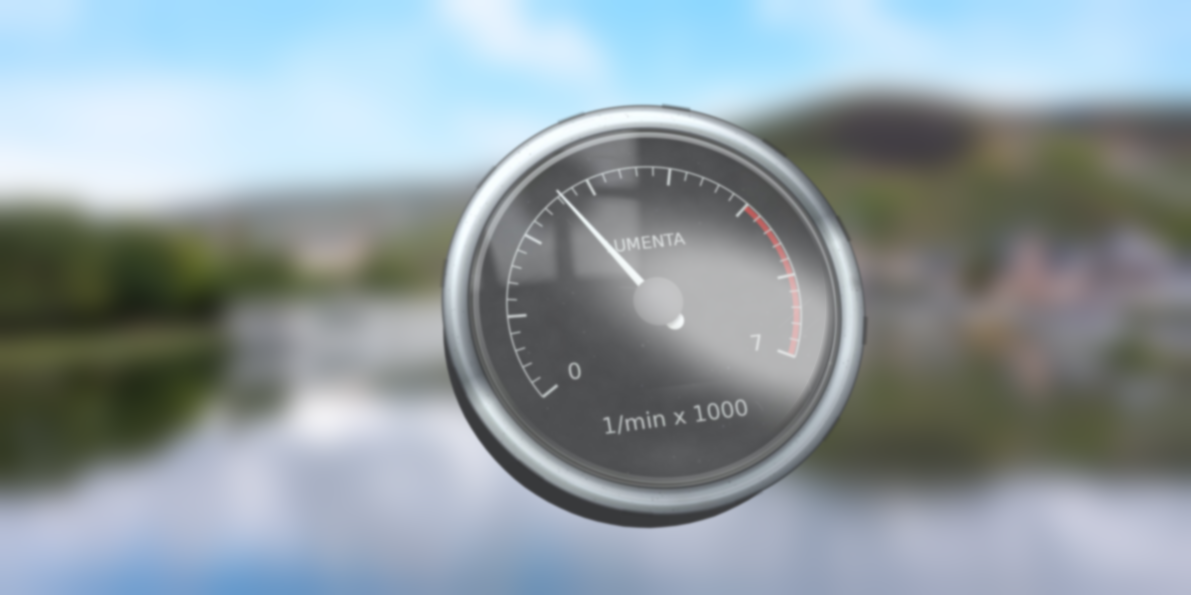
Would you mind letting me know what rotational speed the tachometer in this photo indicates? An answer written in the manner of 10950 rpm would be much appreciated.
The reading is 2600 rpm
